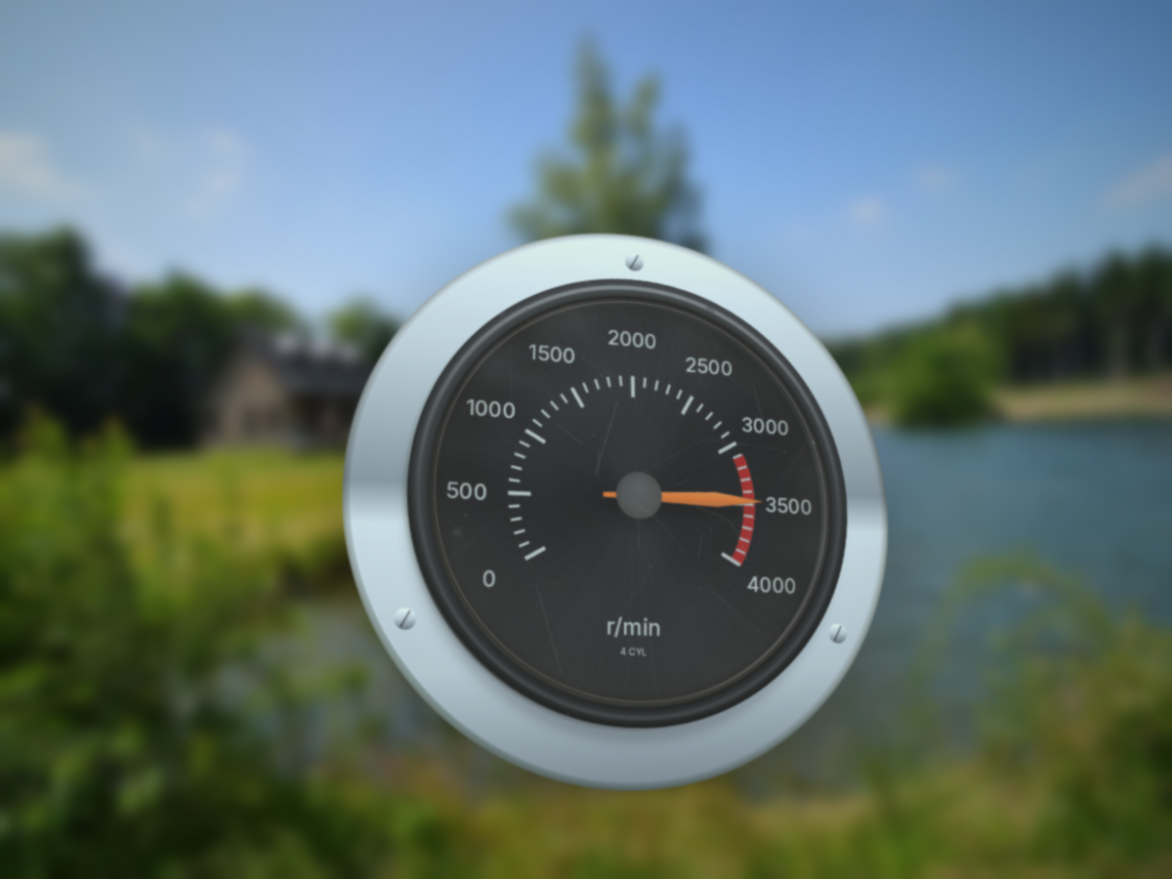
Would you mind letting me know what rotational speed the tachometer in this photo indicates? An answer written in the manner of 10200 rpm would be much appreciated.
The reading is 3500 rpm
